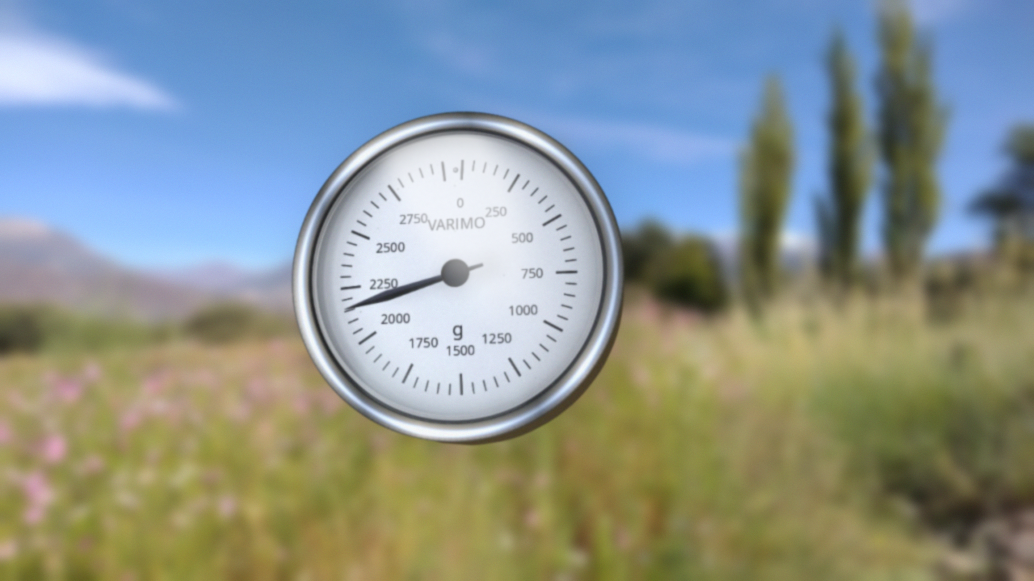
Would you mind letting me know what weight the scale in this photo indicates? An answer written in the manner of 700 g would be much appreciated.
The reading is 2150 g
